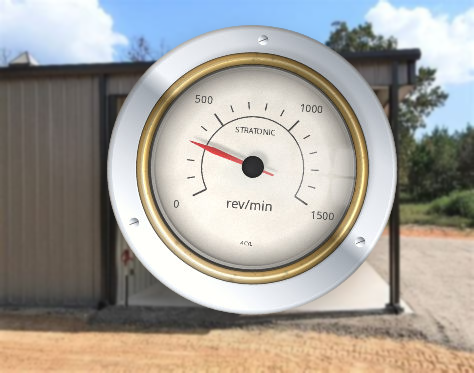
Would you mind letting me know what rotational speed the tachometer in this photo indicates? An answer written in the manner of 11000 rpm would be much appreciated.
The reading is 300 rpm
